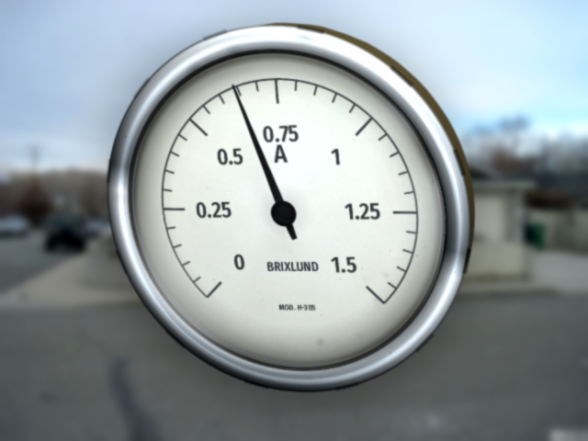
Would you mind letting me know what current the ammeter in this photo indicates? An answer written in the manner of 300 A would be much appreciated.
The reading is 0.65 A
